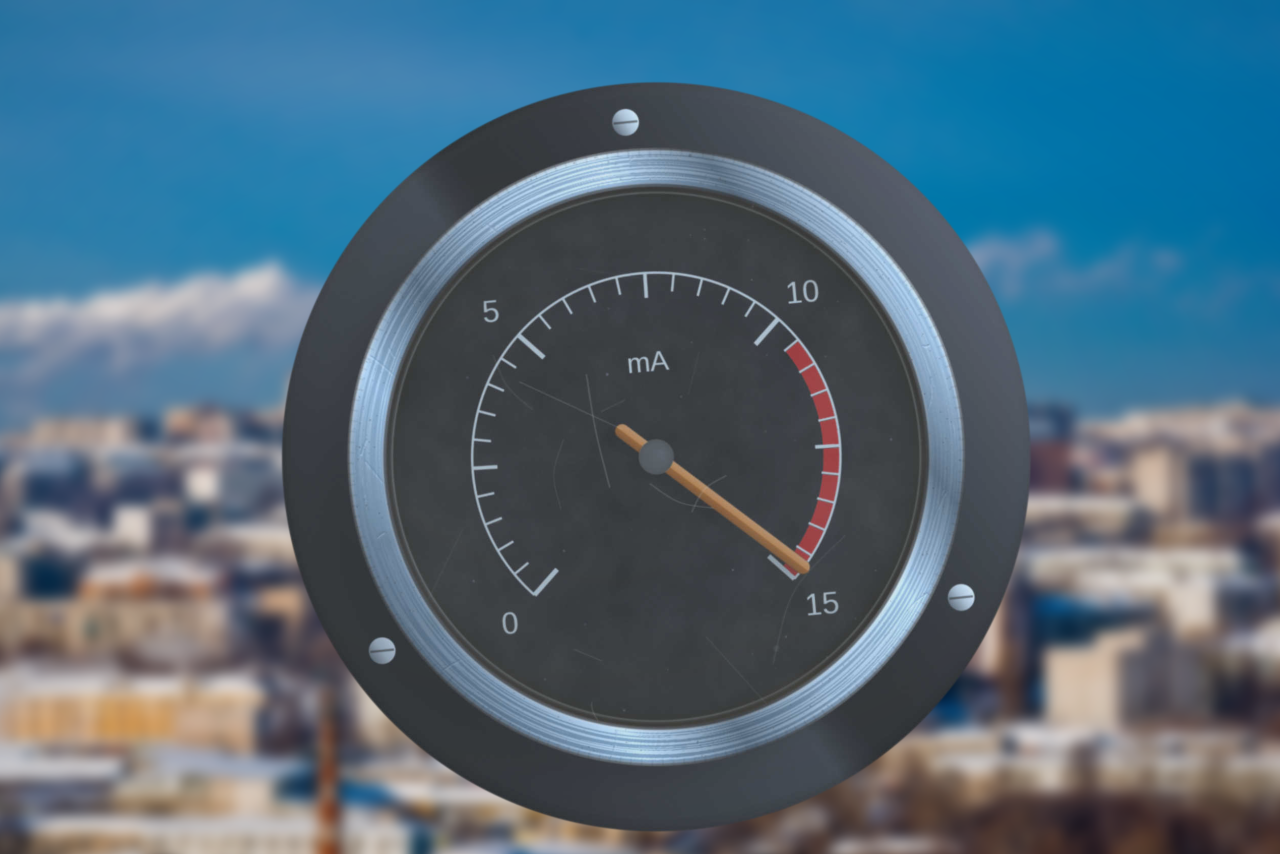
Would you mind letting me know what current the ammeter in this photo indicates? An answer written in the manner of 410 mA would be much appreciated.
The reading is 14.75 mA
